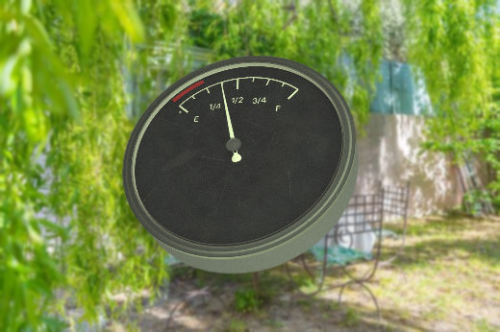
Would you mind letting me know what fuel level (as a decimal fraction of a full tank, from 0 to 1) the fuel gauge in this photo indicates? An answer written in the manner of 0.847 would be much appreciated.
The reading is 0.375
